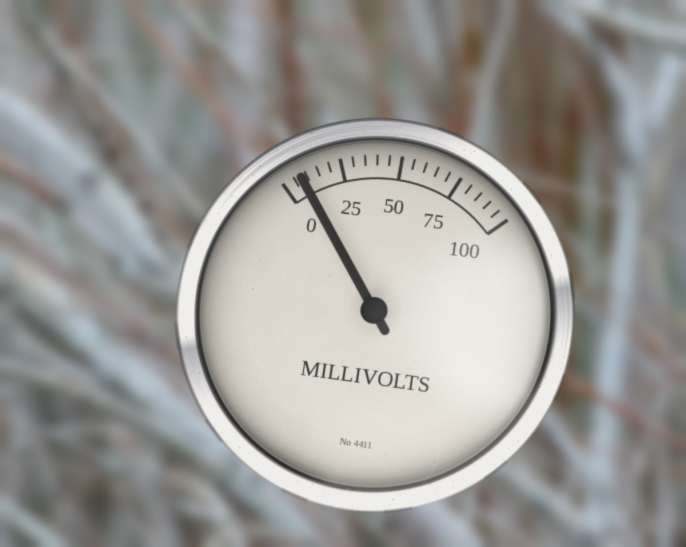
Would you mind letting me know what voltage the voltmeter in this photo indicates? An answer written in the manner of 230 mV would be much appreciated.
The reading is 7.5 mV
